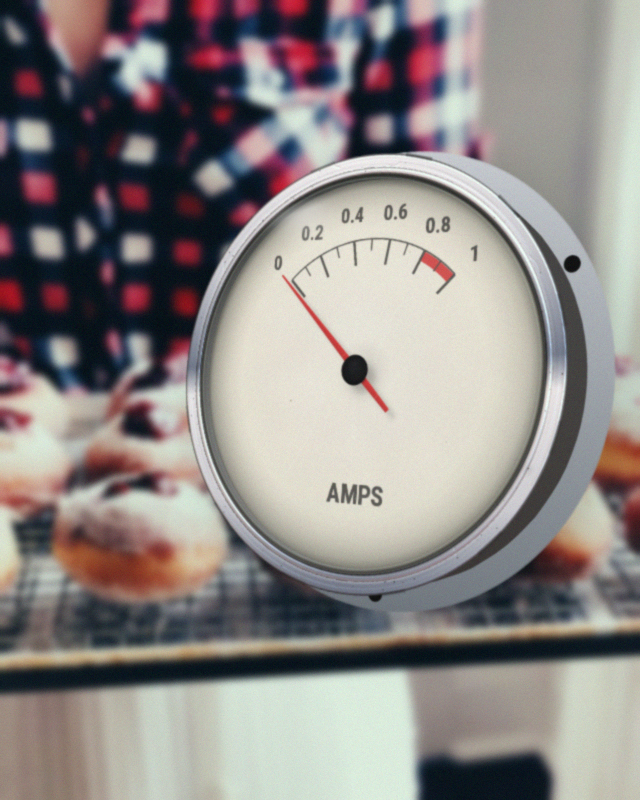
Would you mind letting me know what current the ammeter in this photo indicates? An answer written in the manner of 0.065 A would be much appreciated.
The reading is 0 A
